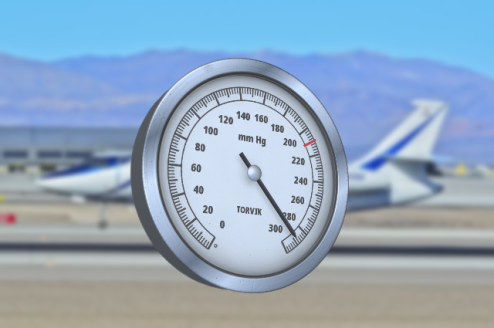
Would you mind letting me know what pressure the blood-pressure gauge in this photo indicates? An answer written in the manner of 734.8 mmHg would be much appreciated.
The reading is 290 mmHg
